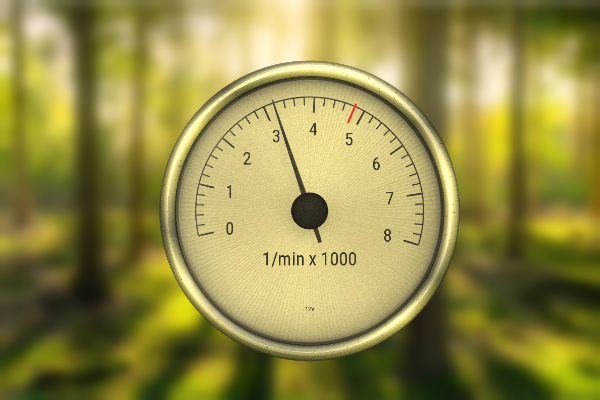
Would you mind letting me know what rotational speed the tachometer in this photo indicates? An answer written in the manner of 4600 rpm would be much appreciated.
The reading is 3200 rpm
